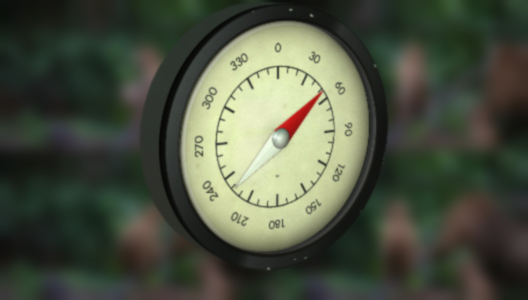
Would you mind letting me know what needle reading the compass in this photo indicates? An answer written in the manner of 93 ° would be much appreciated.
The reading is 50 °
